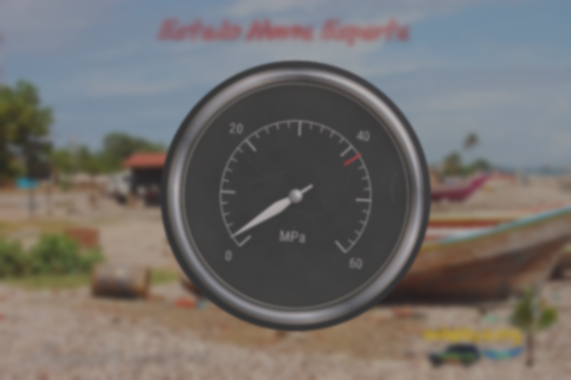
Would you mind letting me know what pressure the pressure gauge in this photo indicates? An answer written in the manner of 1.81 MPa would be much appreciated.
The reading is 2 MPa
